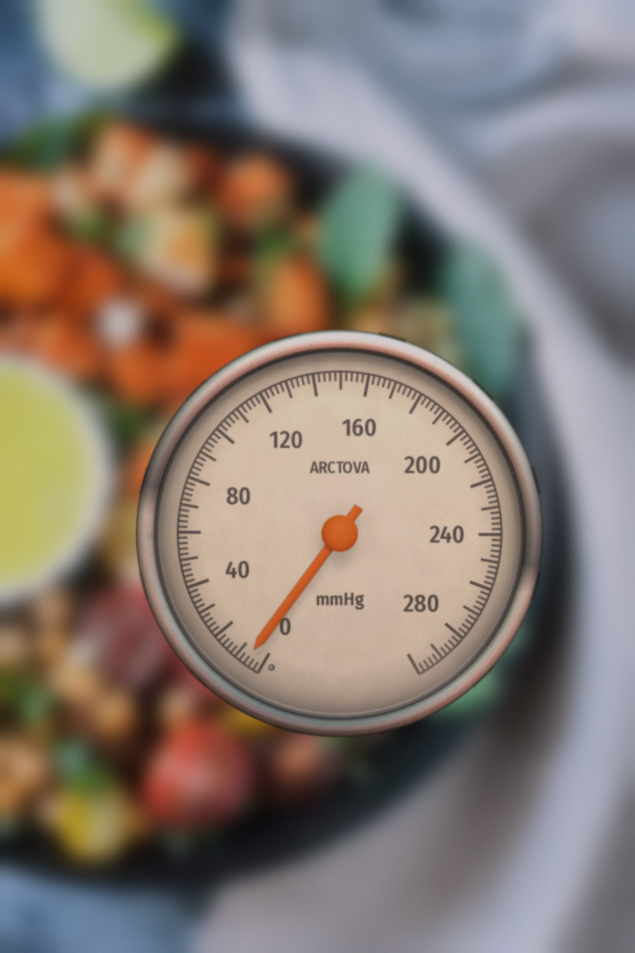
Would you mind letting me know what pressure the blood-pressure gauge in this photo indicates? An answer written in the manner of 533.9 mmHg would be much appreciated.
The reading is 6 mmHg
